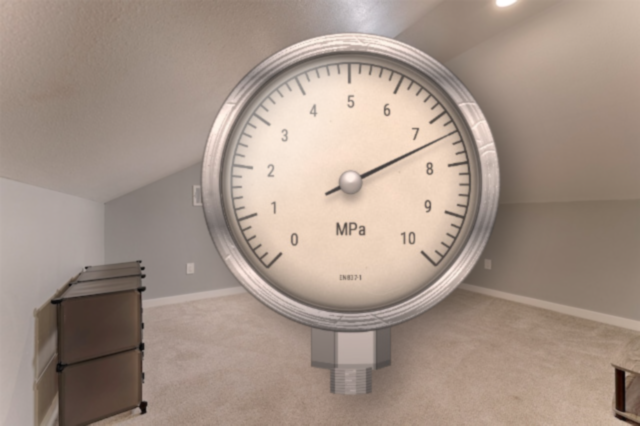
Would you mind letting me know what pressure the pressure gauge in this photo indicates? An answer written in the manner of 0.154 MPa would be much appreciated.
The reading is 7.4 MPa
